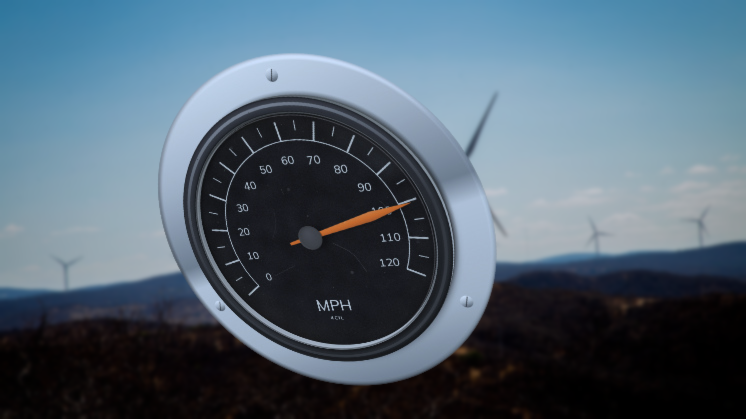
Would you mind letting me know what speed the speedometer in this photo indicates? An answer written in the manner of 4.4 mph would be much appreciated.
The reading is 100 mph
